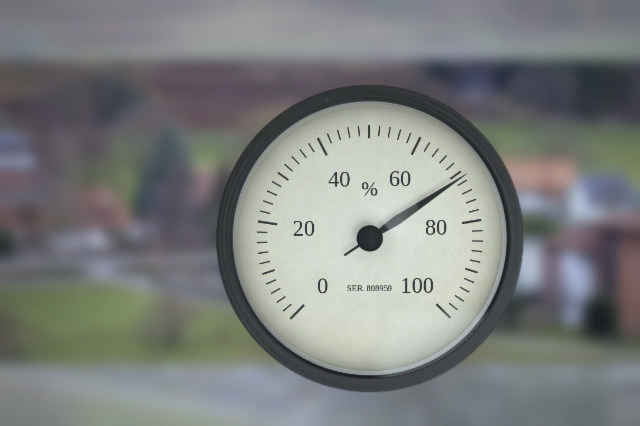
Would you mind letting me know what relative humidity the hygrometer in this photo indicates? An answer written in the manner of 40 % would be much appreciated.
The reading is 71 %
